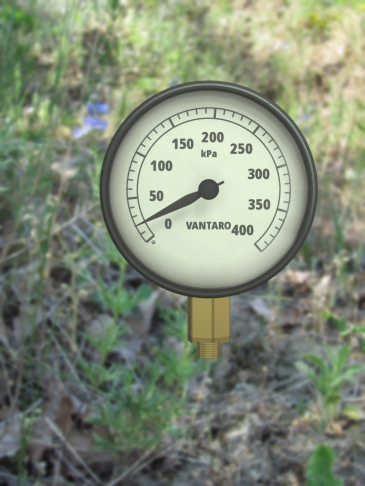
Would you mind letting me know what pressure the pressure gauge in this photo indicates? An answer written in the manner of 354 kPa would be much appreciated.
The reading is 20 kPa
